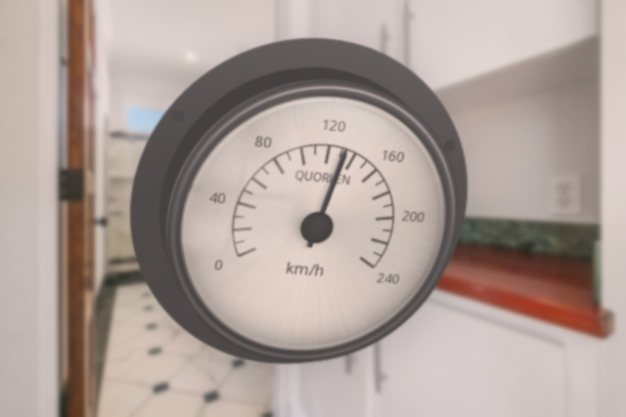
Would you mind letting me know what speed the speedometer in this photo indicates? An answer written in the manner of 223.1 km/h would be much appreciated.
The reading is 130 km/h
